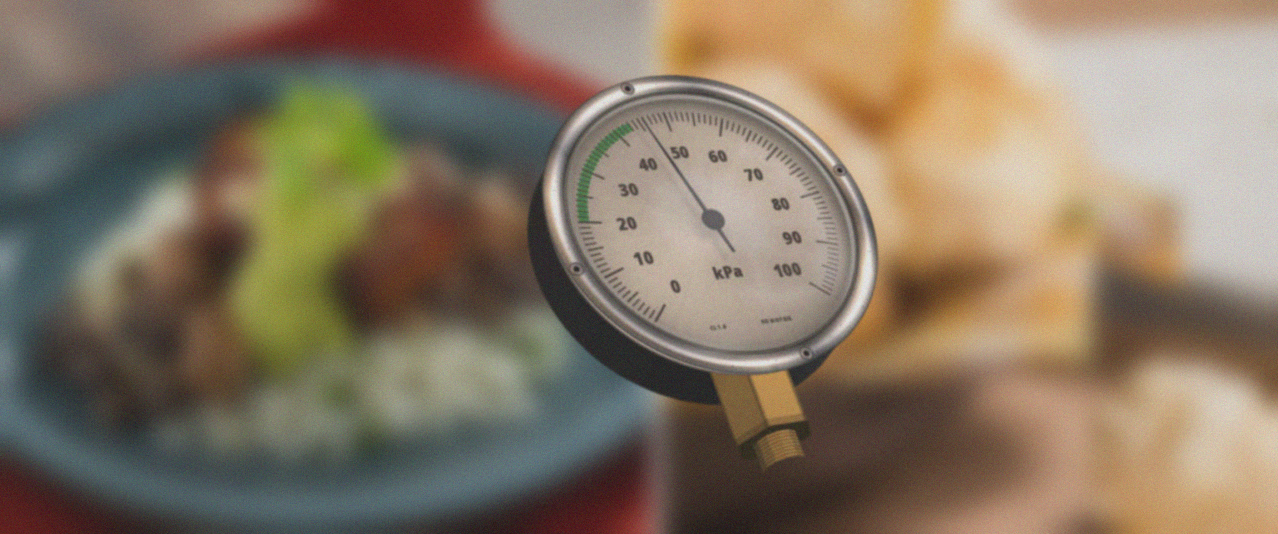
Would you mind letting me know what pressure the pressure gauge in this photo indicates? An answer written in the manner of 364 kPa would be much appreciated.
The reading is 45 kPa
